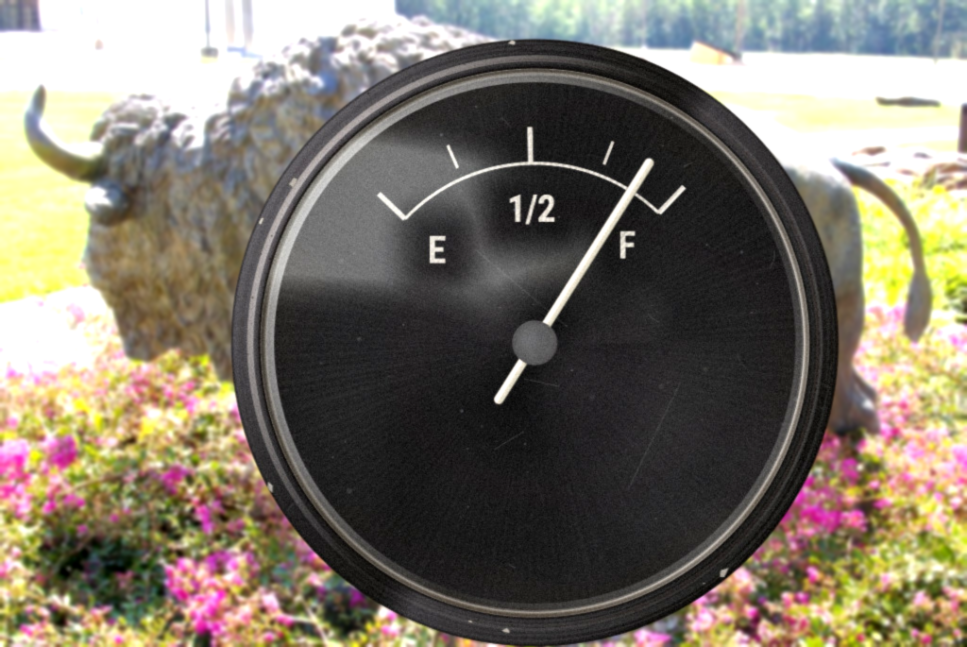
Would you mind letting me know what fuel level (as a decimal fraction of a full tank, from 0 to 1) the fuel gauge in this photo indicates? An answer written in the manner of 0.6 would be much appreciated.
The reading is 0.875
